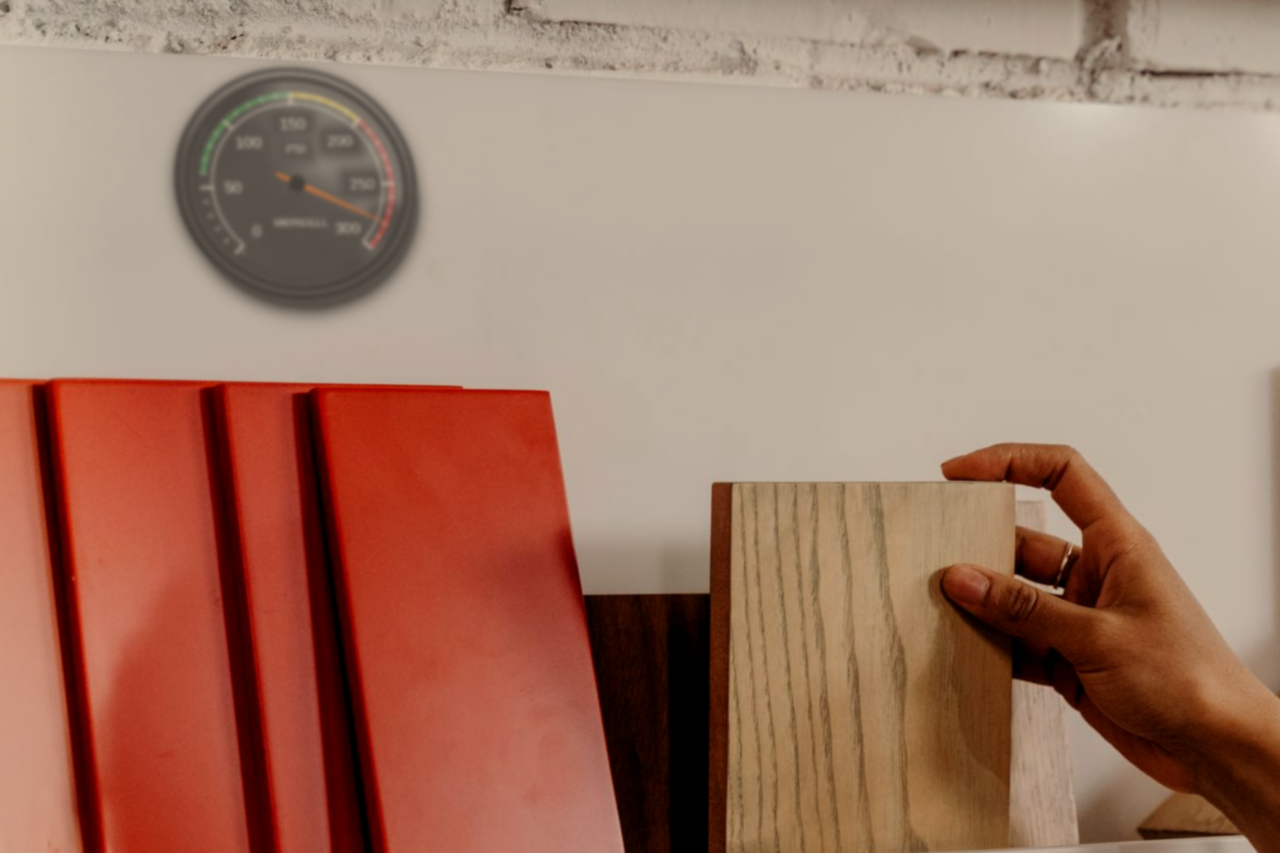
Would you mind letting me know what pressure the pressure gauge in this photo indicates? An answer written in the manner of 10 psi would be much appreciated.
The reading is 280 psi
